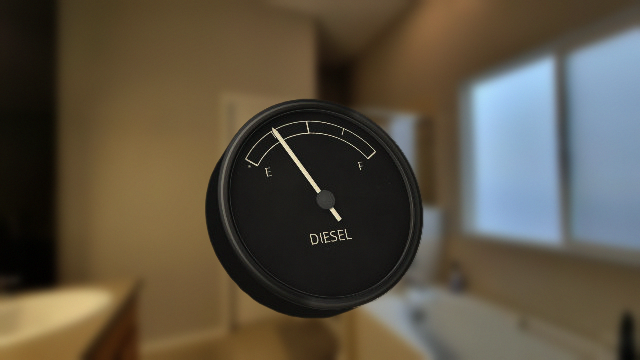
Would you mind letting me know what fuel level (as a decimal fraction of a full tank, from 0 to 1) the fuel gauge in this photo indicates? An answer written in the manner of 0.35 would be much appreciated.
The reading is 0.25
